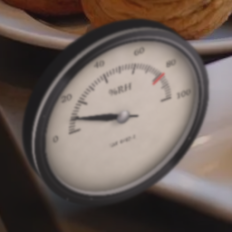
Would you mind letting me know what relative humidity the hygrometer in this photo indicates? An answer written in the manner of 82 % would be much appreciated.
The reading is 10 %
